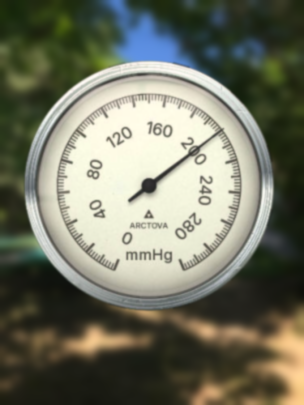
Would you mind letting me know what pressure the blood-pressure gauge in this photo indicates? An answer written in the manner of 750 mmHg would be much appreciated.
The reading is 200 mmHg
